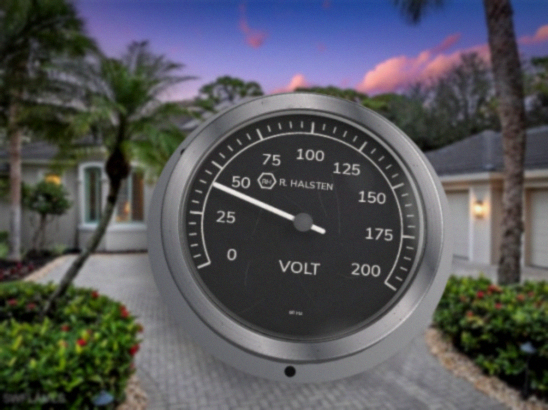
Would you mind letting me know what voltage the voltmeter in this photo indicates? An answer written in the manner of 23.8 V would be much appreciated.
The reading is 40 V
